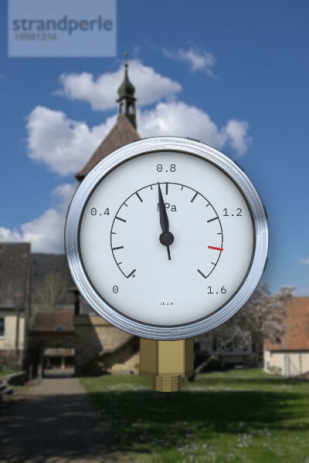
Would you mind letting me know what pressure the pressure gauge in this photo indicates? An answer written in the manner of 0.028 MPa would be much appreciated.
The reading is 0.75 MPa
